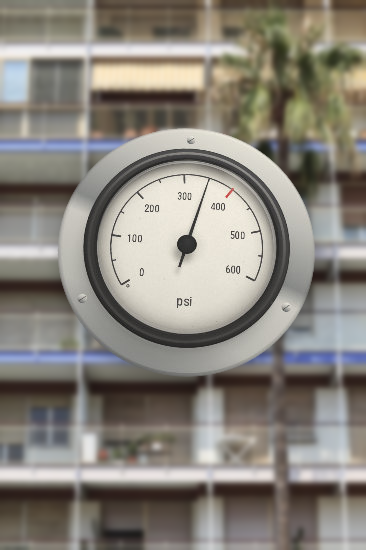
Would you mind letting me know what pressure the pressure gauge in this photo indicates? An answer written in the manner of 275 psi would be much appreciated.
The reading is 350 psi
